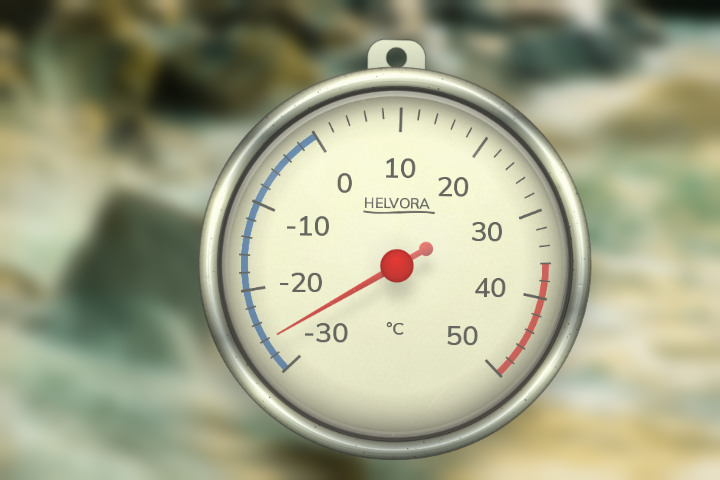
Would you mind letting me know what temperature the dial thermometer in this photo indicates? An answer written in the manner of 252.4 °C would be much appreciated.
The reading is -26 °C
